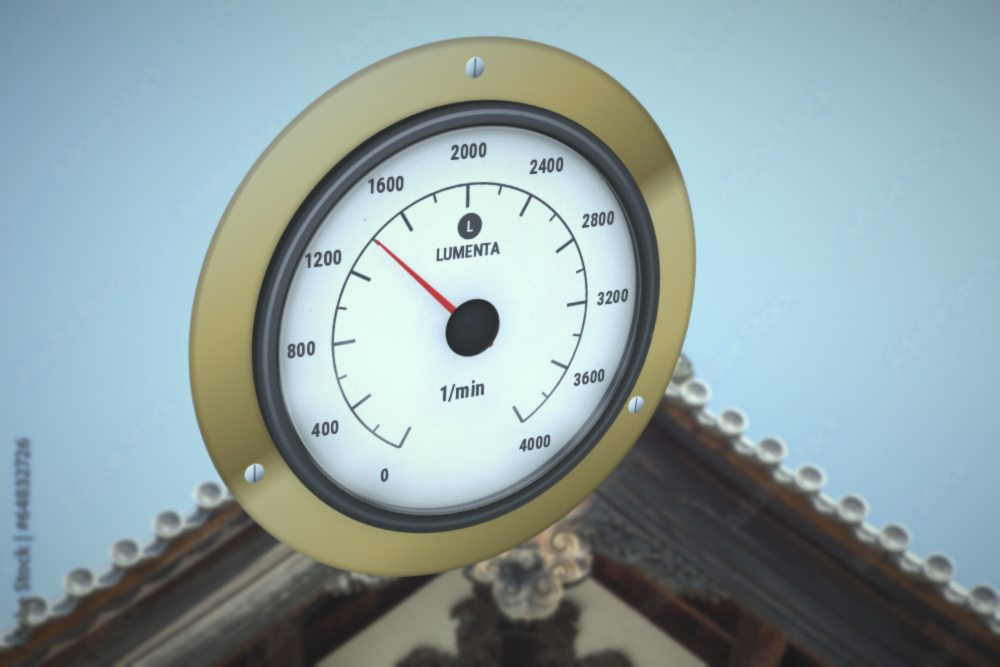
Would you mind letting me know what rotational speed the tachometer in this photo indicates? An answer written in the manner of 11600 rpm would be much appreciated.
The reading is 1400 rpm
